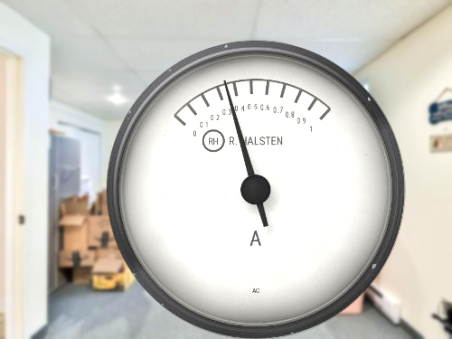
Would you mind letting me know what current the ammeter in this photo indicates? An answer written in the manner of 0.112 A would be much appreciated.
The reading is 0.35 A
